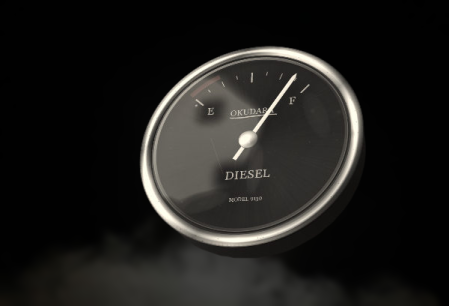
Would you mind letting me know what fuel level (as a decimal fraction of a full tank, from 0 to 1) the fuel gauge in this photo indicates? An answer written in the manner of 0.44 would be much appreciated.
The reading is 0.875
